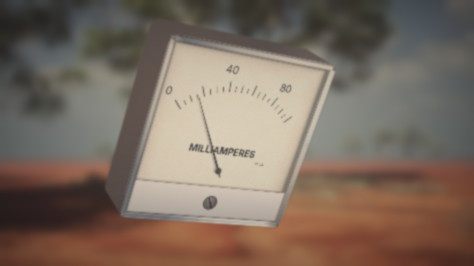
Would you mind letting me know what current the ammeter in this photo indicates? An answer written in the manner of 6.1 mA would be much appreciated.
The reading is 15 mA
